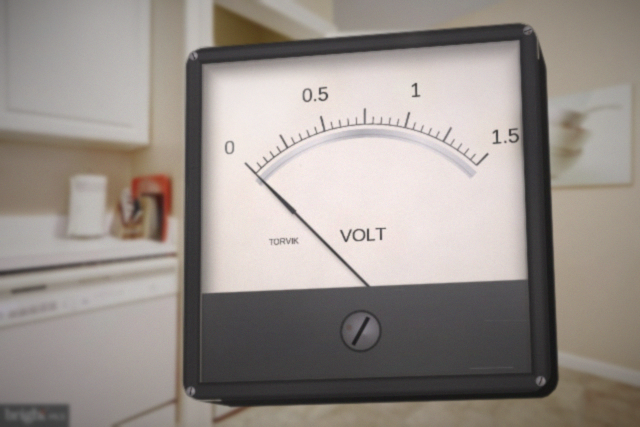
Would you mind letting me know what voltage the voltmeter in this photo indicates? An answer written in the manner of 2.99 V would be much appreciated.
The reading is 0 V
